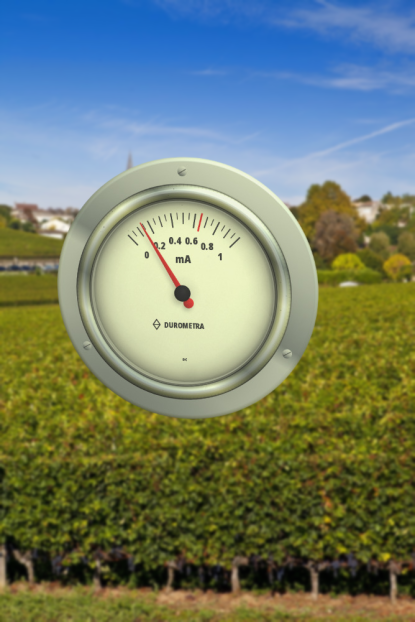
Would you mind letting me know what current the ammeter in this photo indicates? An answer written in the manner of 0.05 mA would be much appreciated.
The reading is 0.15 mA
